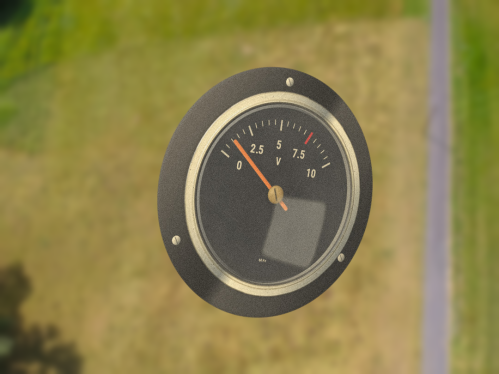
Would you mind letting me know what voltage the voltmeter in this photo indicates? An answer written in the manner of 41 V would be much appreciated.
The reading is 1 V
